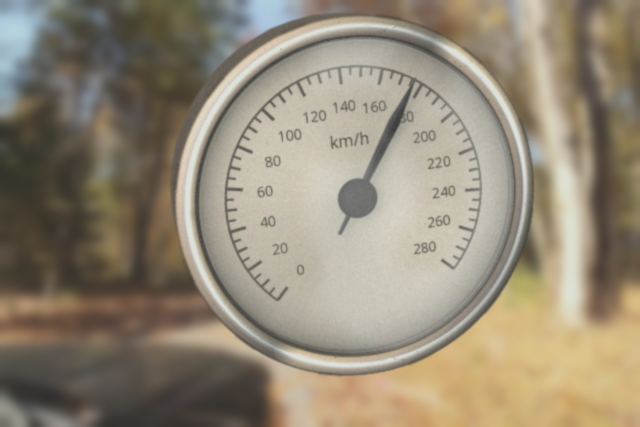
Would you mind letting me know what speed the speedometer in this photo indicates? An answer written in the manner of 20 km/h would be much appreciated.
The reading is 175 km/h
